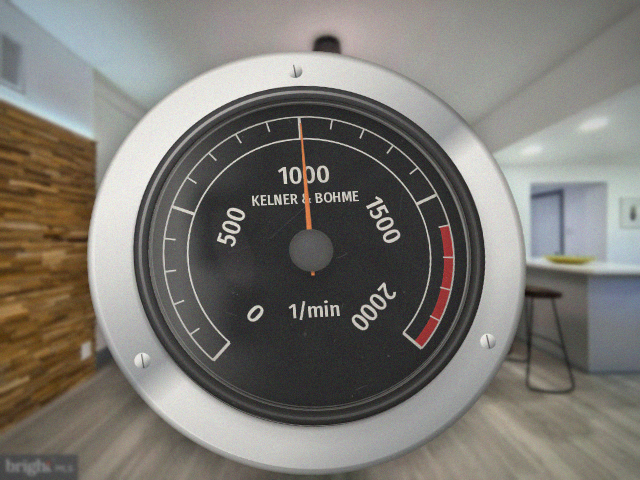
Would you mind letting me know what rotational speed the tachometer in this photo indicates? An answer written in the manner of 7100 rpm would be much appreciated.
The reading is 1000 rpm
